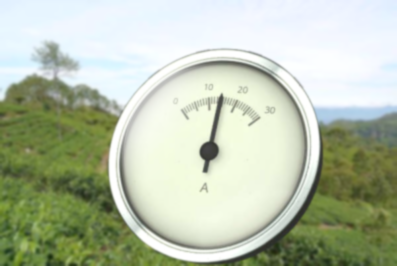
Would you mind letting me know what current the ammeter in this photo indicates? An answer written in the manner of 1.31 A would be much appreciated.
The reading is 15 A
